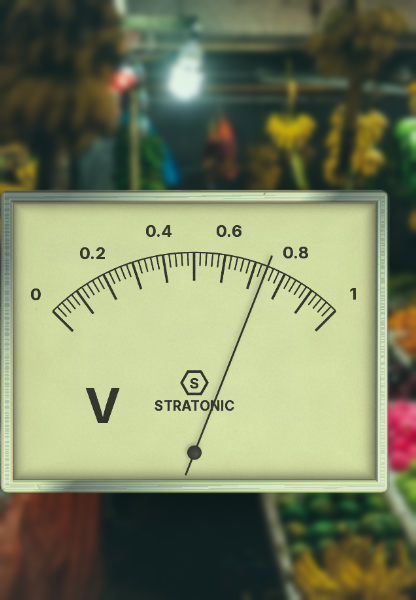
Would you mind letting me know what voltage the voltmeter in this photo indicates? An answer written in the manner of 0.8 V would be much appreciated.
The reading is 0.74 V
